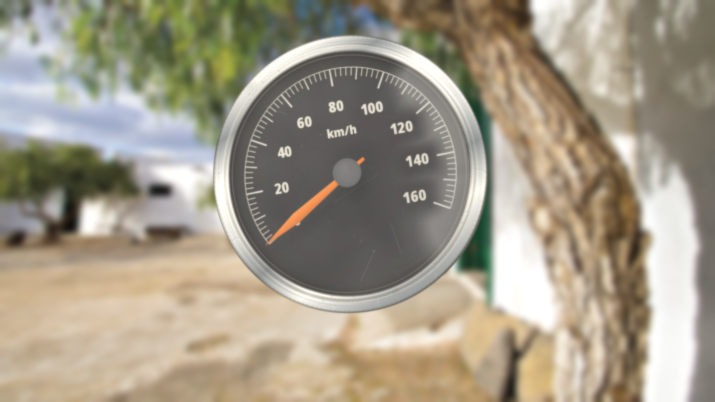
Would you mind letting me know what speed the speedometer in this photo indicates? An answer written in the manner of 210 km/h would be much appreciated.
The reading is 0 km/h
